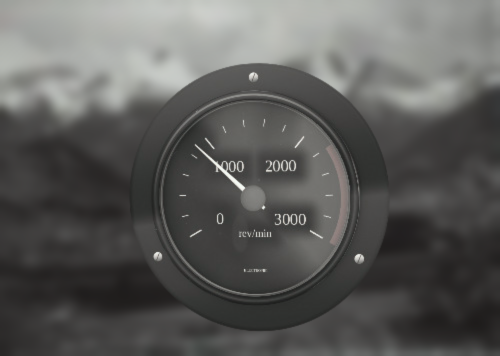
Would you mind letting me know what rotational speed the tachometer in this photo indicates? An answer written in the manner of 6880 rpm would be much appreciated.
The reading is 900 rpm
